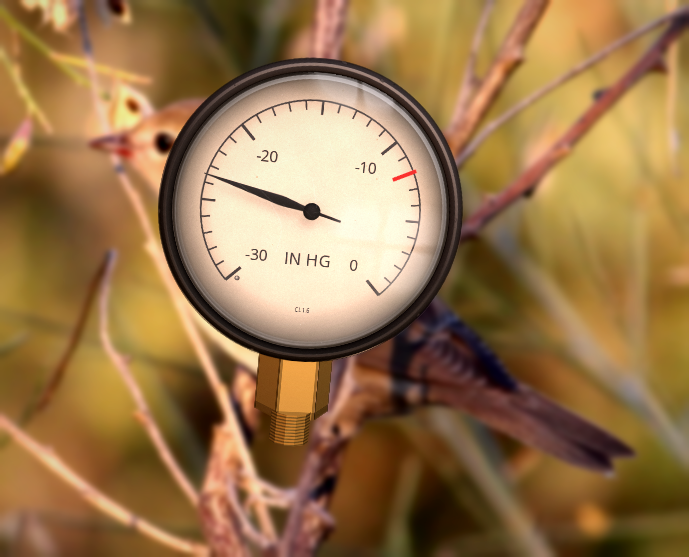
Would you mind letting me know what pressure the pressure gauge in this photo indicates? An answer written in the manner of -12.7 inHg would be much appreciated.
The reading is -23.5 inHg
